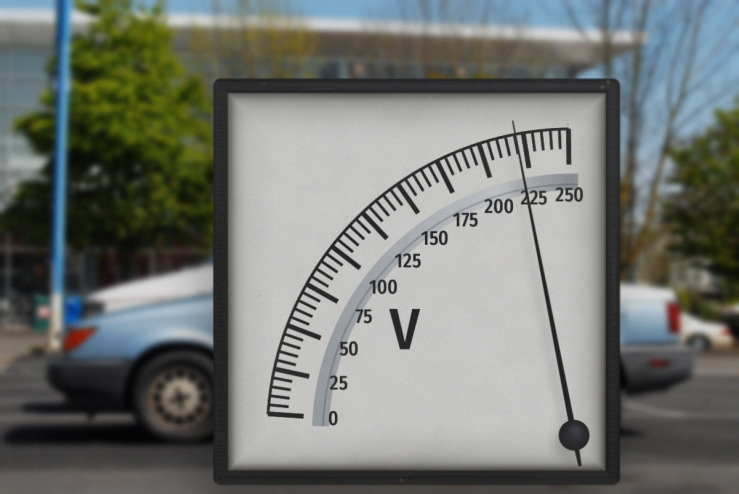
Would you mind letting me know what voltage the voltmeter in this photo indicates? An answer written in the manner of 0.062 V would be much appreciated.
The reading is 220 V
